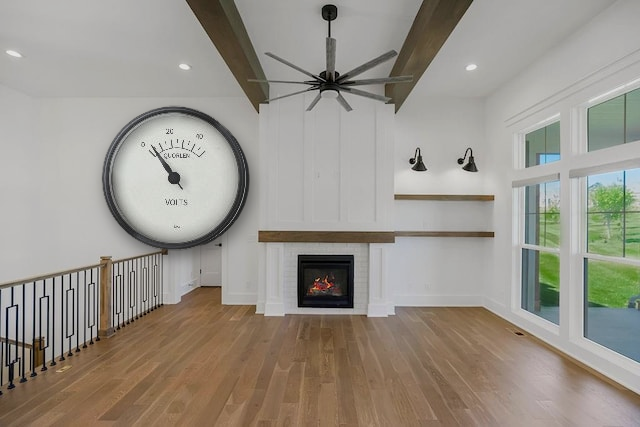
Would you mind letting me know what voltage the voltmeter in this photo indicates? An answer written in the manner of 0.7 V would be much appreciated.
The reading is 5 V
